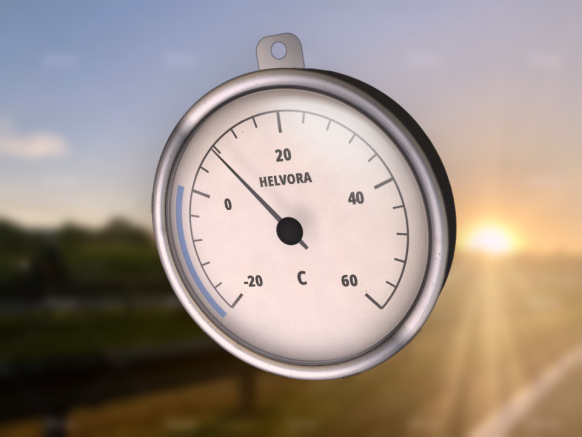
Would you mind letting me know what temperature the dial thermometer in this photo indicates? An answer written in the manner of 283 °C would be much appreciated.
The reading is 8 °C
